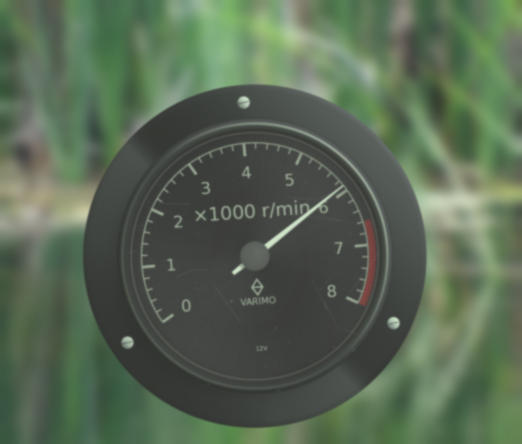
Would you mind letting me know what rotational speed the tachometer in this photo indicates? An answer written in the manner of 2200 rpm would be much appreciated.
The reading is 5900 rpm
